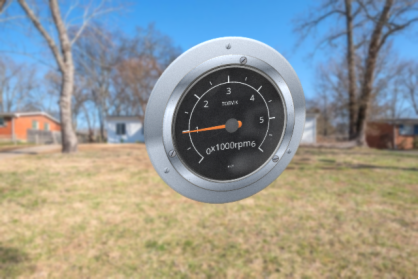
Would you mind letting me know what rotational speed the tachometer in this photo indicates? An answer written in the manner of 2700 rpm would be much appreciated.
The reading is 1000 rpm
